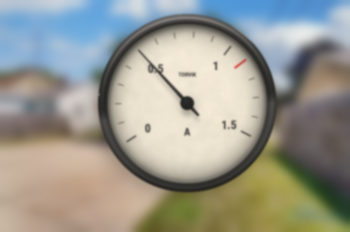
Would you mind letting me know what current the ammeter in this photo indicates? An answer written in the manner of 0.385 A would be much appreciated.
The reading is 0.5 A
